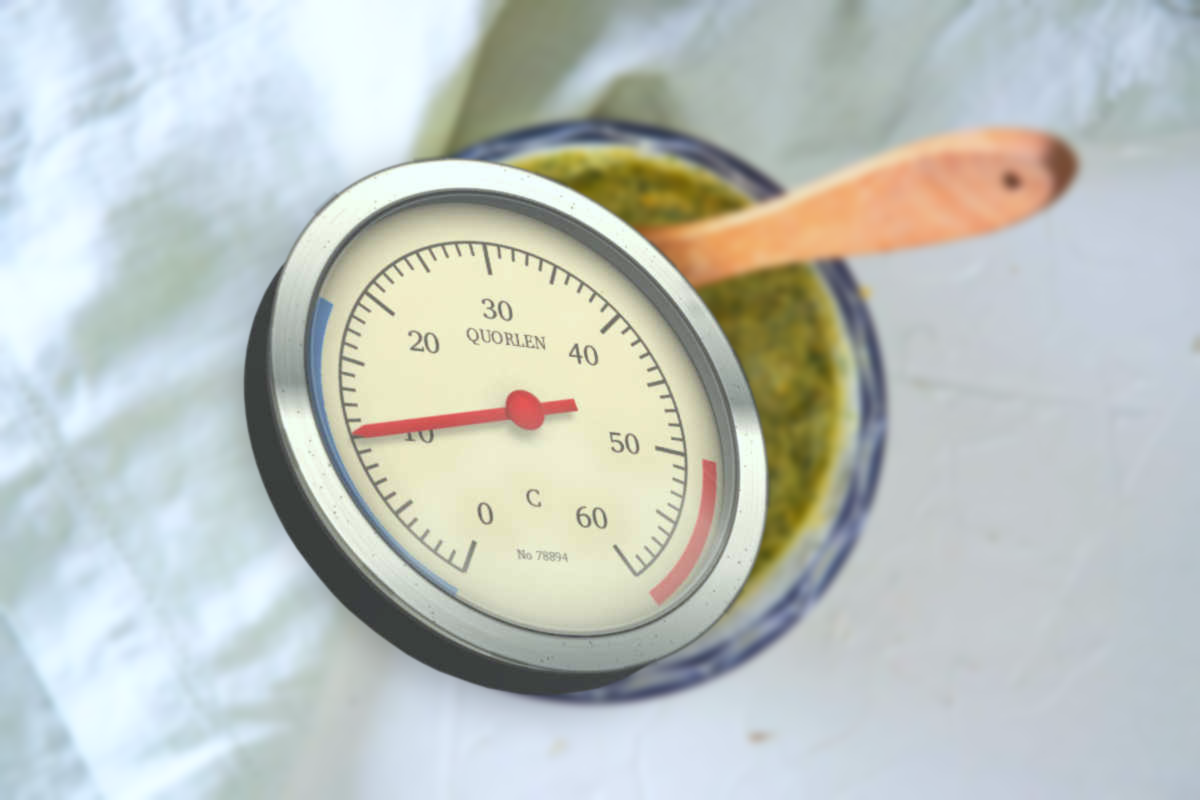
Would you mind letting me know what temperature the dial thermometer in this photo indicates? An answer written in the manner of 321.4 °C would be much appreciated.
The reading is 10 °C
